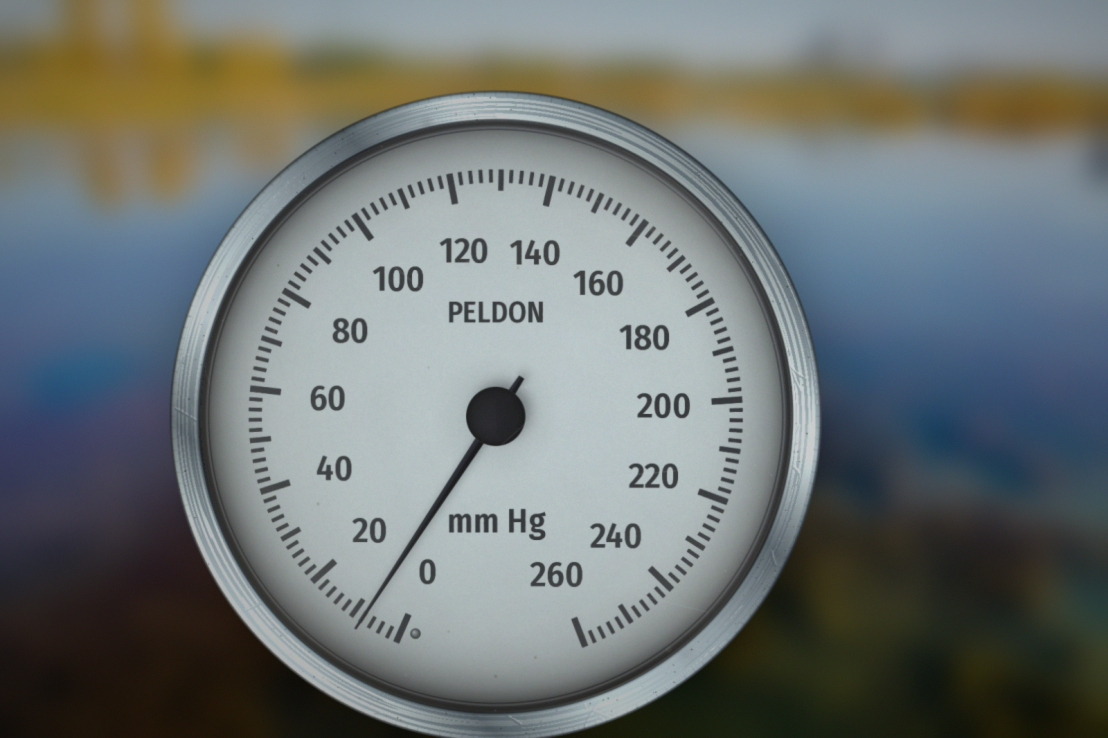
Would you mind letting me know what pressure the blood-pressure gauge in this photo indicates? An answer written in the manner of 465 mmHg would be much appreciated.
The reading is 8 mmHg
